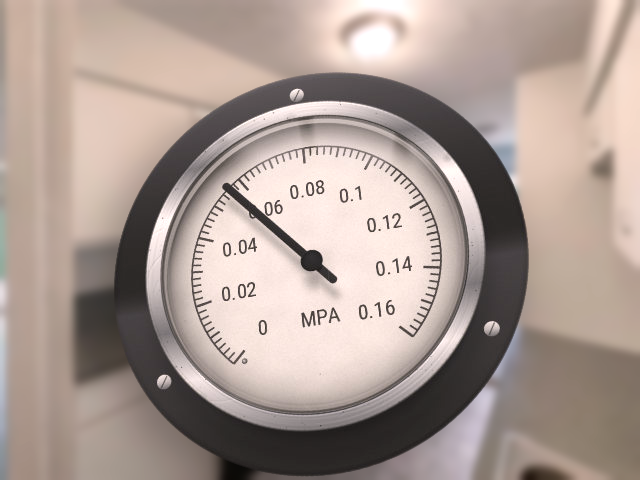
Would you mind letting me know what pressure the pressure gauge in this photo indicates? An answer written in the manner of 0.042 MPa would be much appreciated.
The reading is 0.056 MPa
